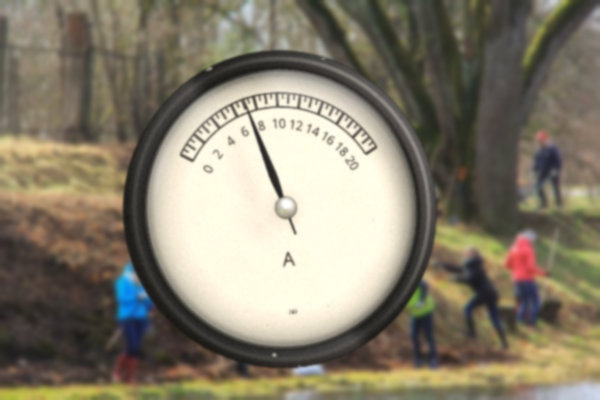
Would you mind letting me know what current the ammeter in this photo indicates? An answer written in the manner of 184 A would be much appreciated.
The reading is 7 A
